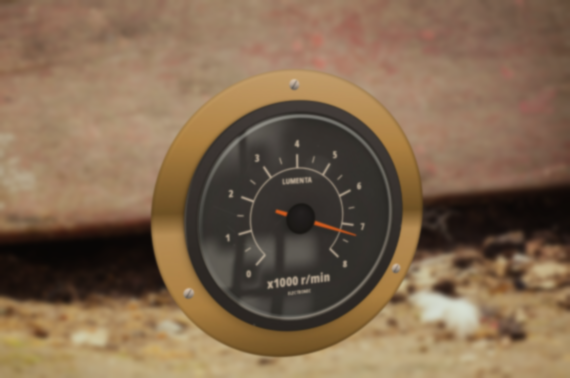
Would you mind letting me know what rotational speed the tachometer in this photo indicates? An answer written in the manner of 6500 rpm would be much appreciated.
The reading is 7250 rpm
